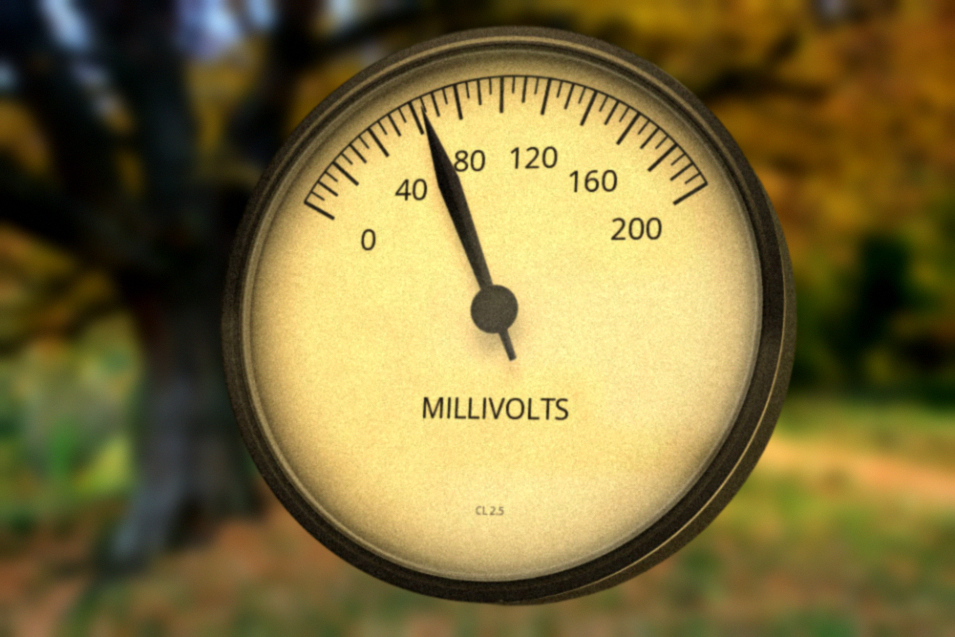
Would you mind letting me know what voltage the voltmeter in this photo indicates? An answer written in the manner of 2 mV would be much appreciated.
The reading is 65 mV
